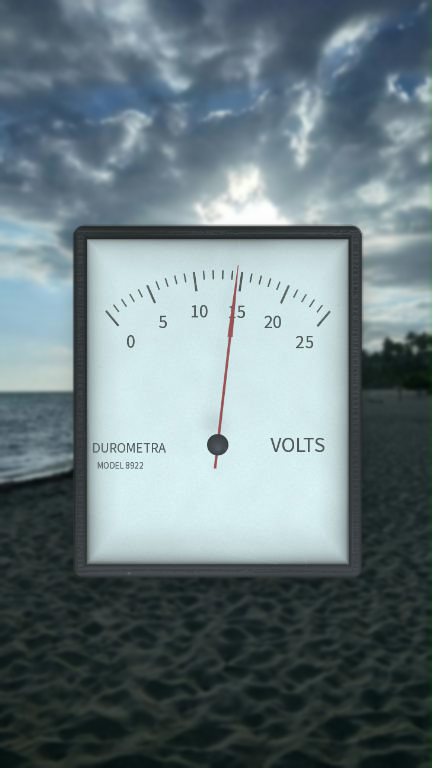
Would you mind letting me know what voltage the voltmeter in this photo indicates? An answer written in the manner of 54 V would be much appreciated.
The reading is 14.5 V
